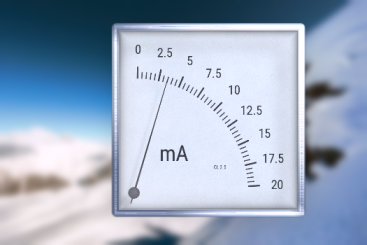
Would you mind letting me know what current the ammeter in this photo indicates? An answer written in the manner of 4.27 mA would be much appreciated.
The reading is 3.5 mA
